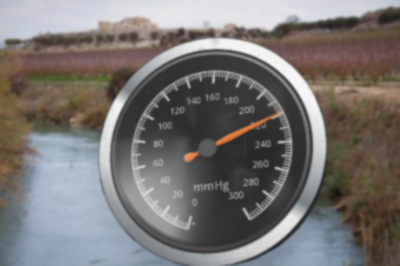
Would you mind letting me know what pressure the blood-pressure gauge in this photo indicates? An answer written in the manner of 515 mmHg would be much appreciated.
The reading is 220 mmHg
